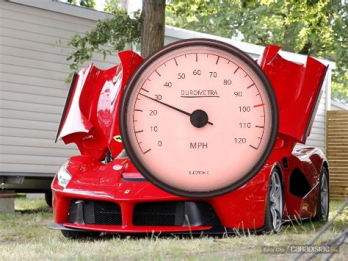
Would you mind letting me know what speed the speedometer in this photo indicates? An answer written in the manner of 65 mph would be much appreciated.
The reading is 27.5 mph
